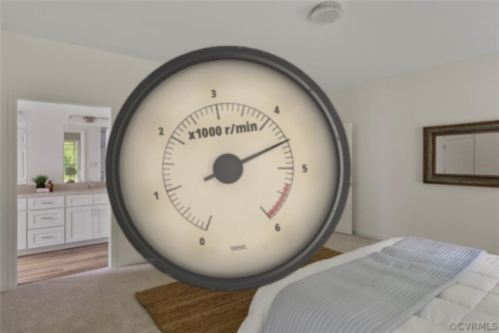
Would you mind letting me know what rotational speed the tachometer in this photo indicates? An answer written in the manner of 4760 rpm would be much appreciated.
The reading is 4500 rpm
